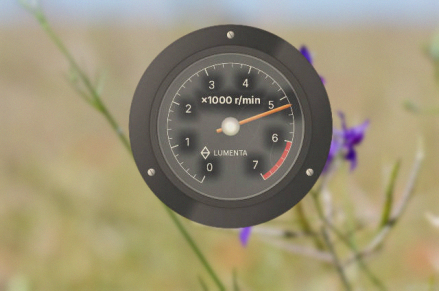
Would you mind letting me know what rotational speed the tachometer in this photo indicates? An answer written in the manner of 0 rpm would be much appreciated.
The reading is 5200 rpm
